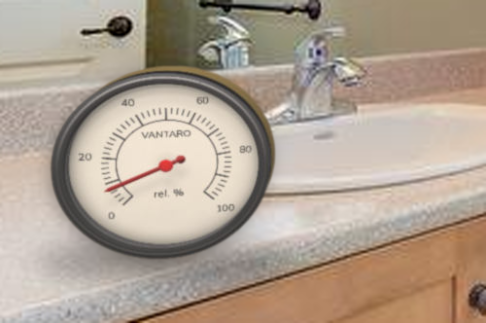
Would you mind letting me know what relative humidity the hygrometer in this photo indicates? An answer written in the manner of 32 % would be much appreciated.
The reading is 8 %
